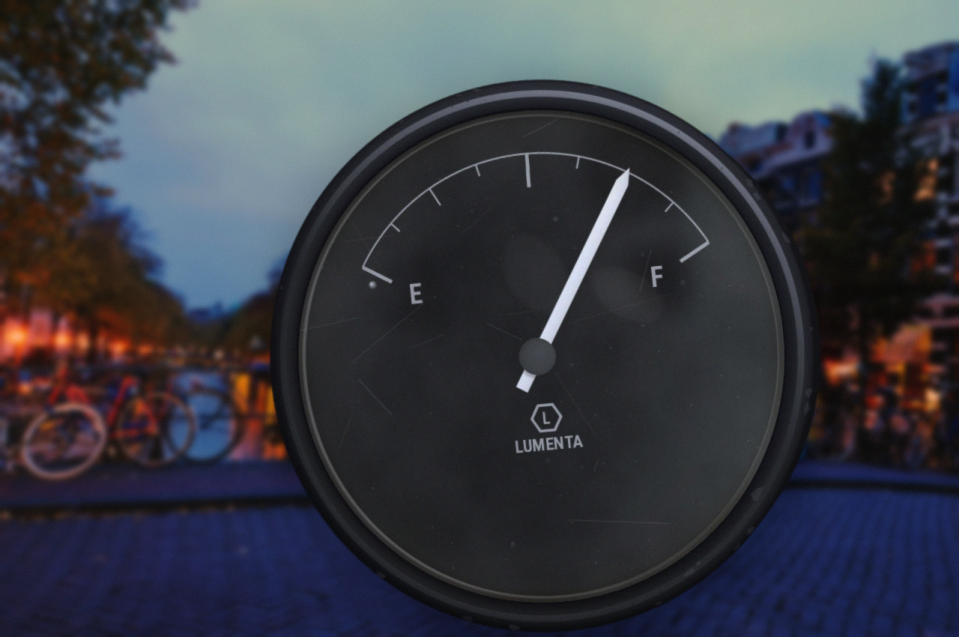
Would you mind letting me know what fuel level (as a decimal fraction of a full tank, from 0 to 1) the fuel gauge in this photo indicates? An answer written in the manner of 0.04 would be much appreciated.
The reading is 0.75
